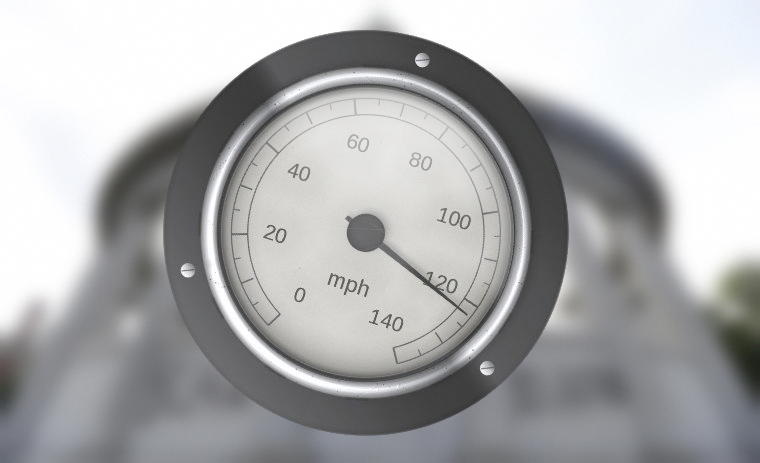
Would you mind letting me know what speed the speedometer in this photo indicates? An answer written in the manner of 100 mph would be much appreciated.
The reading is 122.5 mph
